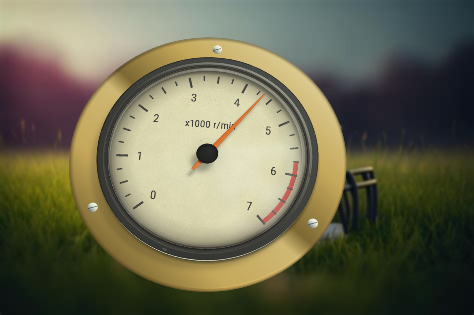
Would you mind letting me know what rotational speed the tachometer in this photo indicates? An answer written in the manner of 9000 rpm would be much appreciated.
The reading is 4375 rpm
